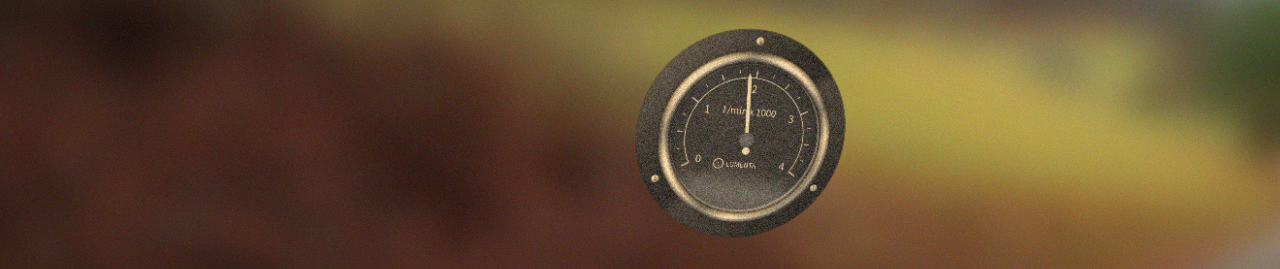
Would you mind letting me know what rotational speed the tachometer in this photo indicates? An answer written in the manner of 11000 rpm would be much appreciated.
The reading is 1875 rpm
